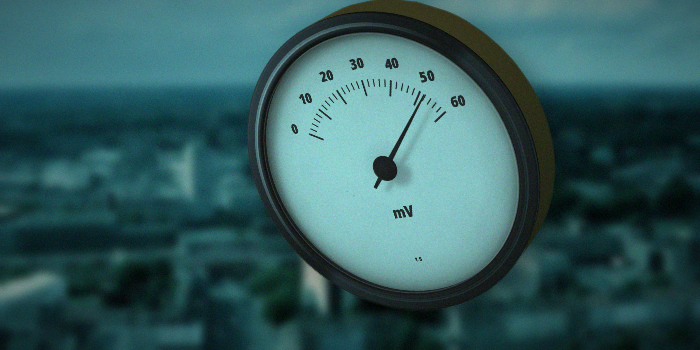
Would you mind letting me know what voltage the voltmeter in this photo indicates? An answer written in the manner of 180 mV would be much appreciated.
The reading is 52 mV
